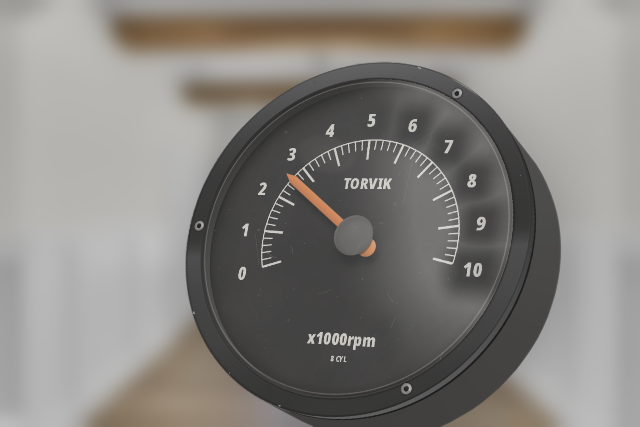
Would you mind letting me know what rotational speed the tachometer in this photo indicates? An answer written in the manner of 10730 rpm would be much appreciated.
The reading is 2600 rpm
